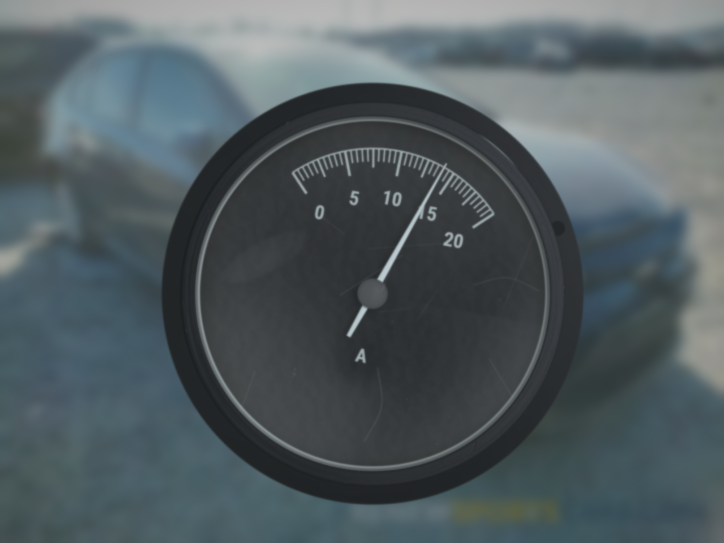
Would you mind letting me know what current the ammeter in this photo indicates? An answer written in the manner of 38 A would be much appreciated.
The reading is 14 A
